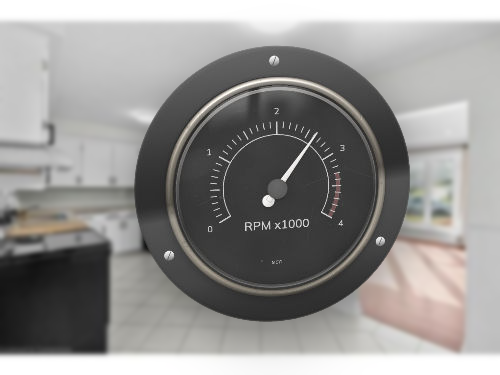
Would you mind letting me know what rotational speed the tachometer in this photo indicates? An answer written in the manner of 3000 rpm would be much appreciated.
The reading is 2600 rpm
